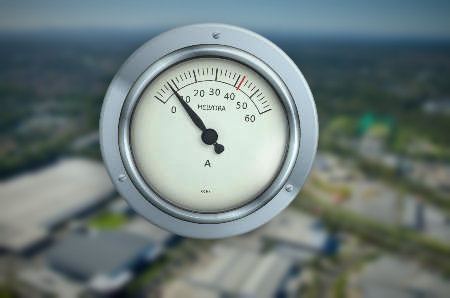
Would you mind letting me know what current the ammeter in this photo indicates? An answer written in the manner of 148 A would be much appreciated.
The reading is 8 A
